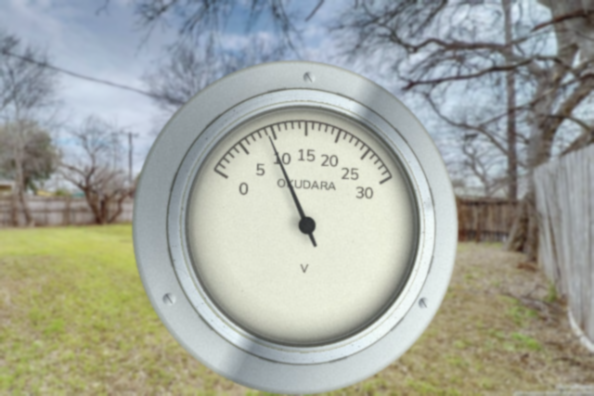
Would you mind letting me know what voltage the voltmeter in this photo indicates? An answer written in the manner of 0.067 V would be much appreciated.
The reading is 9 V
